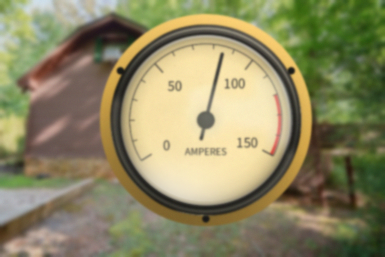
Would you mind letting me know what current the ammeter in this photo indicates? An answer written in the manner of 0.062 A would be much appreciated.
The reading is 85 A
